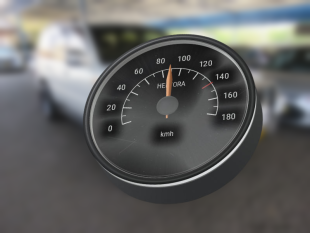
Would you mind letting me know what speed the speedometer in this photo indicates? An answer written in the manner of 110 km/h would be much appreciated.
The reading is 90 km/h
